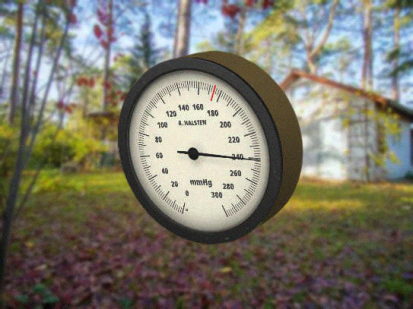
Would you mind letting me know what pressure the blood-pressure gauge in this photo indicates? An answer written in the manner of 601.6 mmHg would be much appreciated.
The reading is 240 mmHg
